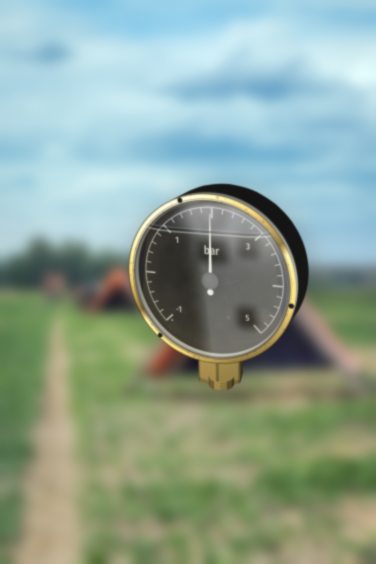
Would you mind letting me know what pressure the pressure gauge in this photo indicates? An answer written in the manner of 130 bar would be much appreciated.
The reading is 2 bar
